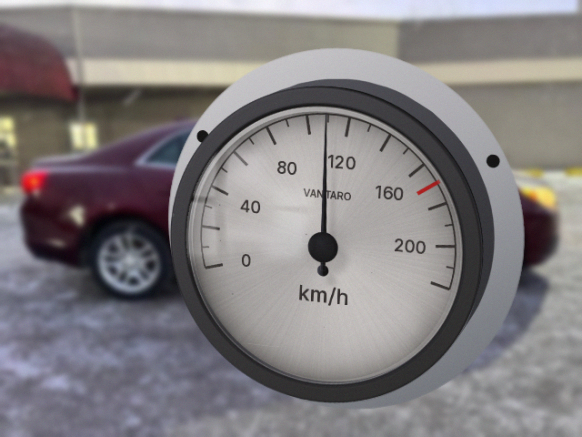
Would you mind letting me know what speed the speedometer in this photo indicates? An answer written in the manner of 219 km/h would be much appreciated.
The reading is 110 km/h
